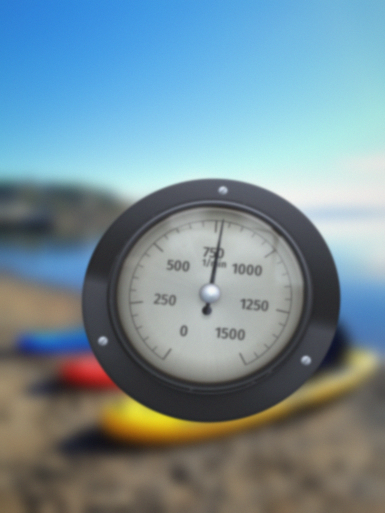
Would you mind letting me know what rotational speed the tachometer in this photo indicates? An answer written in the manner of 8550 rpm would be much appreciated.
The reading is 775 rpm
